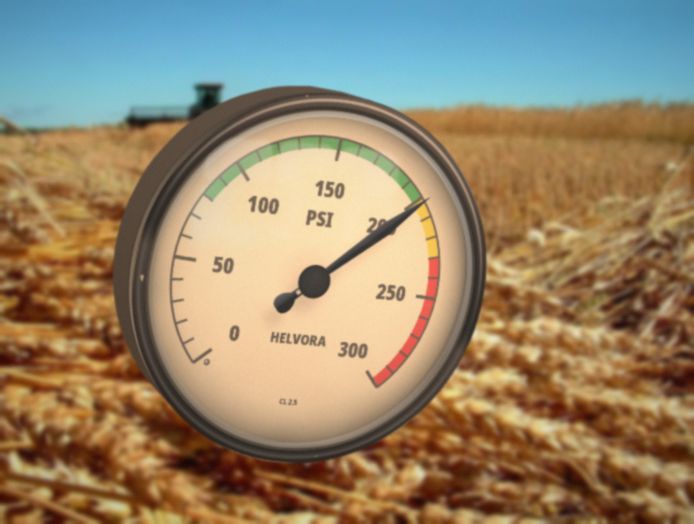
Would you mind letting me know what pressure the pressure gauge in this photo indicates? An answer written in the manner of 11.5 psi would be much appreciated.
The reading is 200 psi
